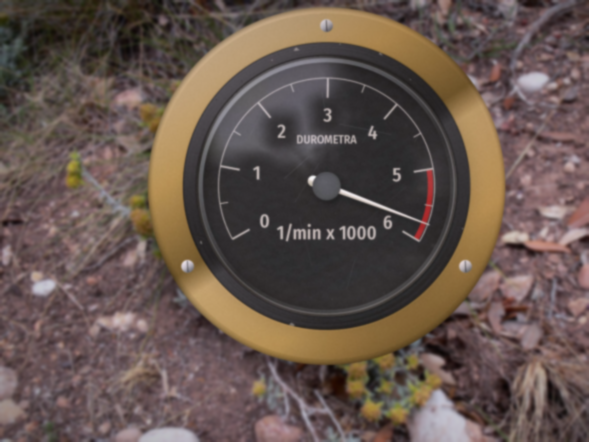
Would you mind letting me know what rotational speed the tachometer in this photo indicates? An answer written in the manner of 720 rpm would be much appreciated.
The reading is 5750 rpm
